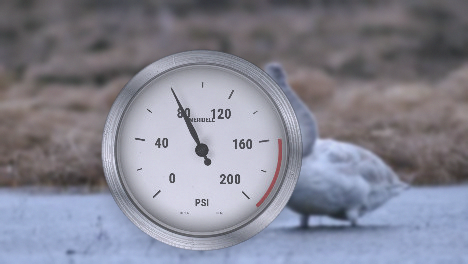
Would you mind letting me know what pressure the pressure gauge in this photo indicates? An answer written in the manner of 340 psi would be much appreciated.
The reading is 80 psi
